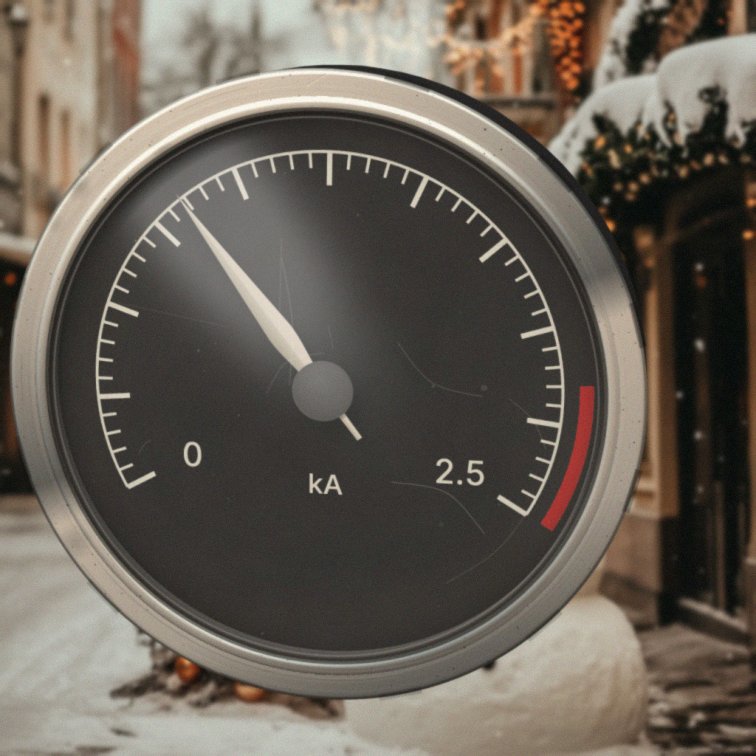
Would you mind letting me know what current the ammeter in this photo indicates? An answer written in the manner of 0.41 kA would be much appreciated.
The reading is 0.85 kA
